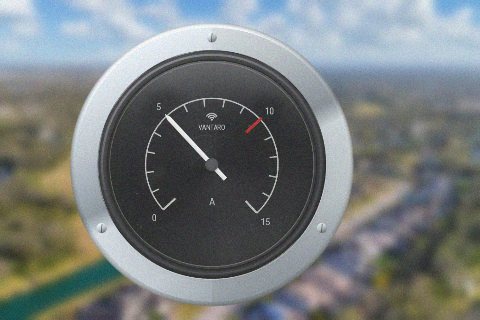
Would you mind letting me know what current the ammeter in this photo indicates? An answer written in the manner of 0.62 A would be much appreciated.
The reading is 5 A
